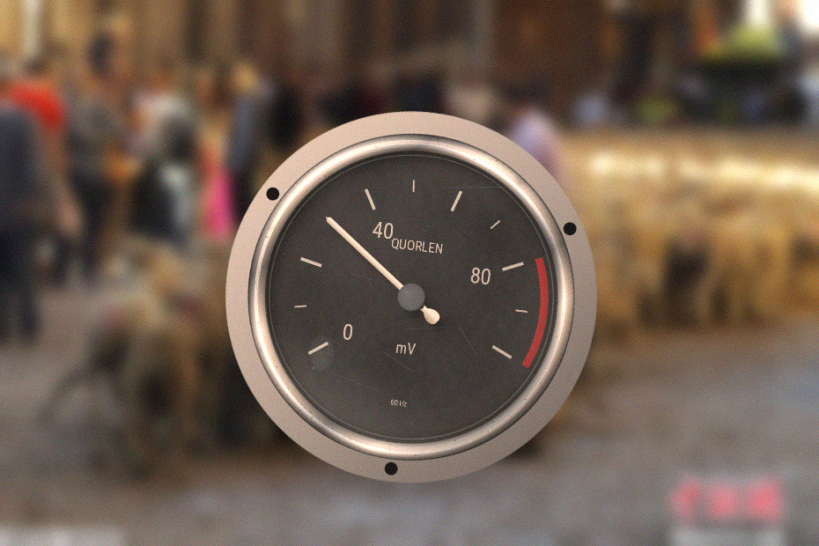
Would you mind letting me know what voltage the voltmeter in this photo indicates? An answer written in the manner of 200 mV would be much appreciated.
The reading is 30 mV
